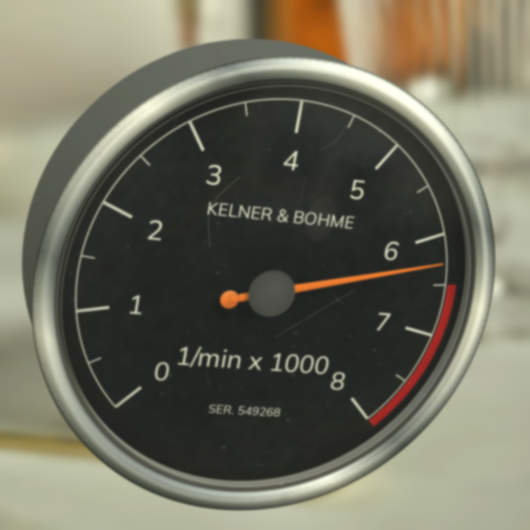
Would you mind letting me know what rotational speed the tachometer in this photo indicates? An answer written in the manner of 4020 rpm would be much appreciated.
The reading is 6250 rpm
